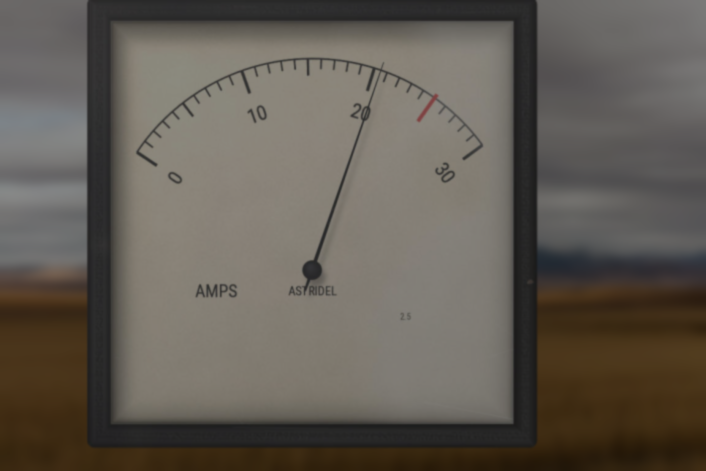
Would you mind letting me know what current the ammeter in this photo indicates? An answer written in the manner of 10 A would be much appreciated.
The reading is 20.5 A
